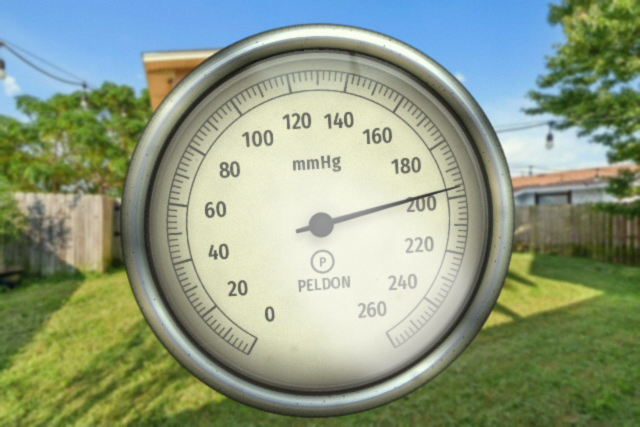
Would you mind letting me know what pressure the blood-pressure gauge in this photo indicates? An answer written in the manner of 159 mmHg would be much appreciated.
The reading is 196 mmHg
